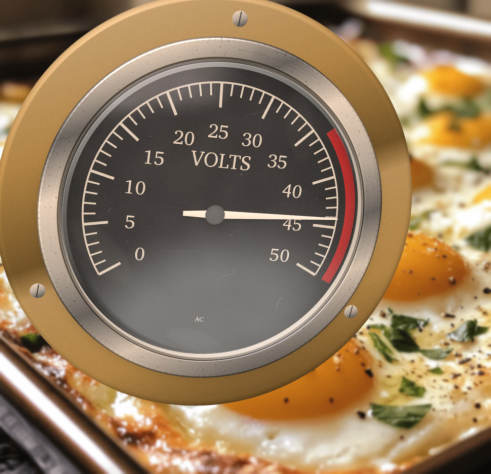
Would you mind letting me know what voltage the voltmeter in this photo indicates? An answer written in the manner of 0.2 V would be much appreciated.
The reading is 44 V
